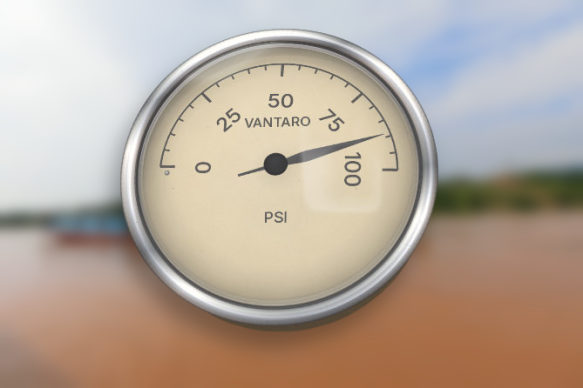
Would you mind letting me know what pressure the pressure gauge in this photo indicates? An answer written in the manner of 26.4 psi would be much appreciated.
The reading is 90 psi
